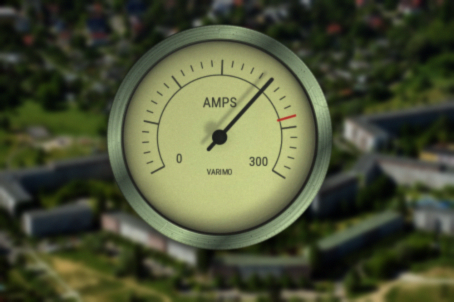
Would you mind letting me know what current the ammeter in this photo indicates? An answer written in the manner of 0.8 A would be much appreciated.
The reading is 200 A
